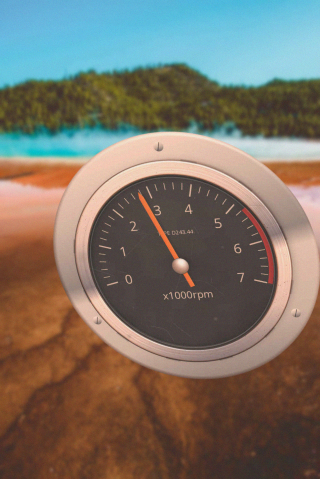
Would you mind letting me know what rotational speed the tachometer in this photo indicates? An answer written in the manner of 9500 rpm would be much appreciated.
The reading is 2800 rpm
